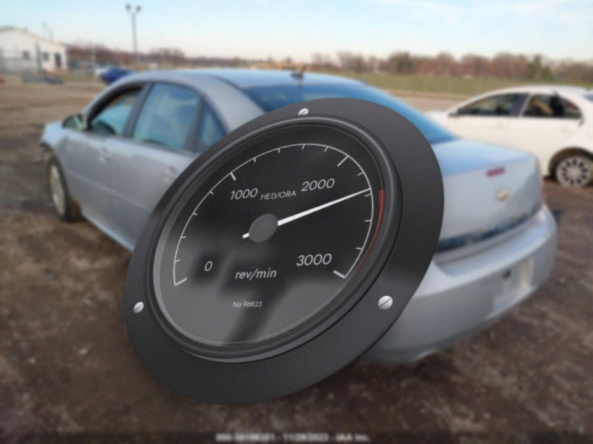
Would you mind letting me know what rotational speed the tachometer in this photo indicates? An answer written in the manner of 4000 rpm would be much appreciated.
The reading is 2400 rpm
